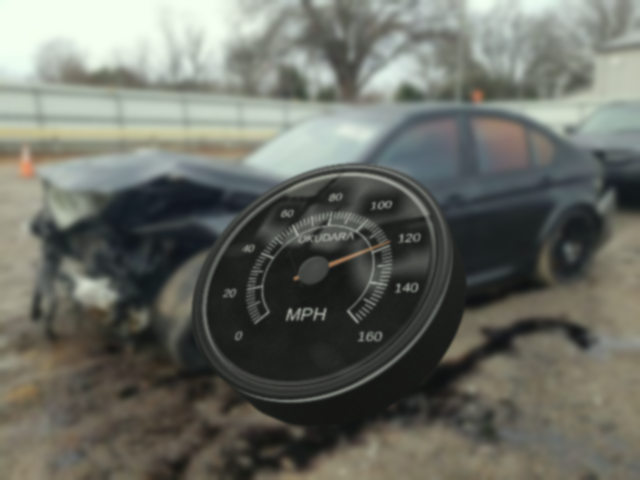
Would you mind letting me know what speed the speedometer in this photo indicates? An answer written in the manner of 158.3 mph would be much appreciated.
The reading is 120 mph
